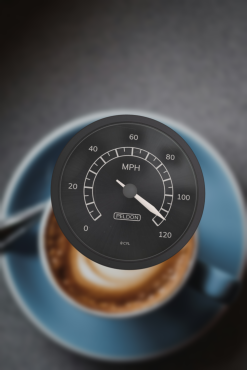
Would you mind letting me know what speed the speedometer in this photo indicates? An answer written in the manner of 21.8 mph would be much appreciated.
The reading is 115 mph
